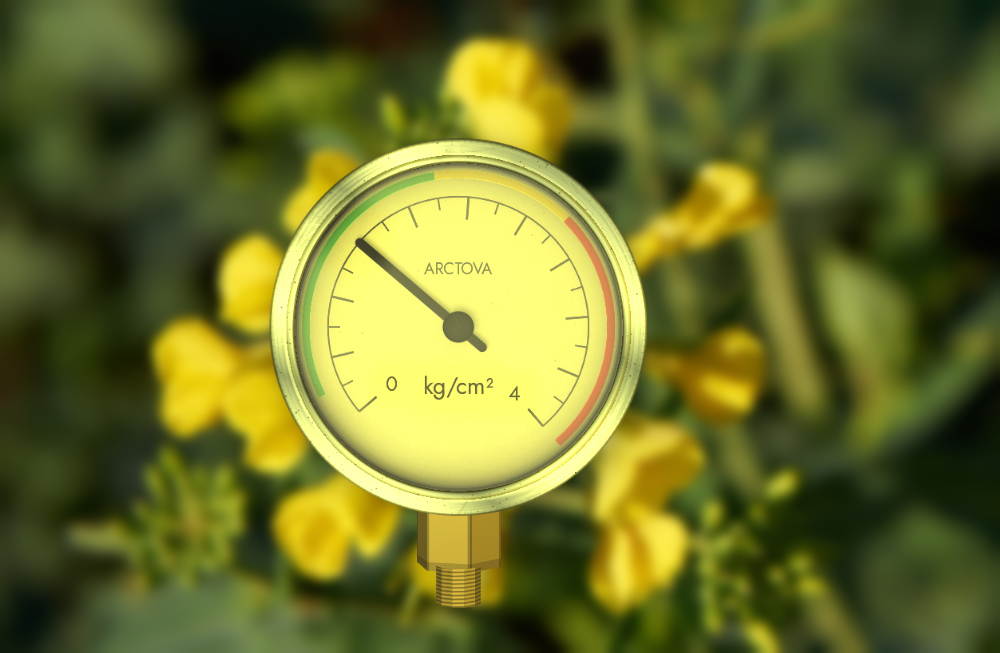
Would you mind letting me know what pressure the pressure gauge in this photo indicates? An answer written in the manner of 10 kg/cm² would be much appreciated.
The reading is 1.2 kg/cm²
